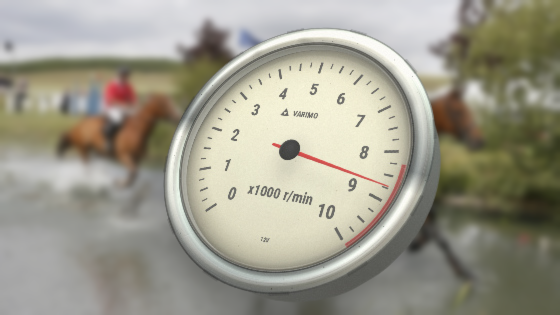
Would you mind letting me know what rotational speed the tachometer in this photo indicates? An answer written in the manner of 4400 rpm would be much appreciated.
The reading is 8750 rpm
